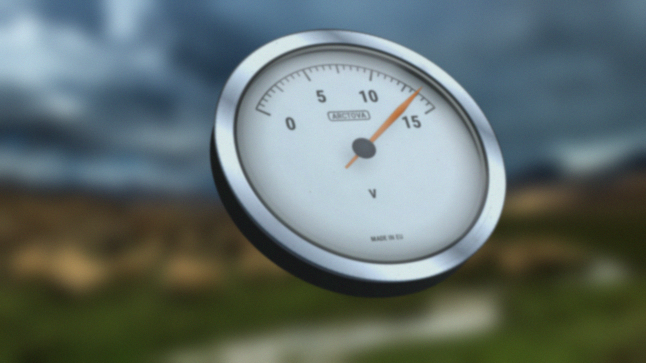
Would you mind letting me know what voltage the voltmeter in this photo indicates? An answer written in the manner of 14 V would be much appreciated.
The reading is 13.5 V
